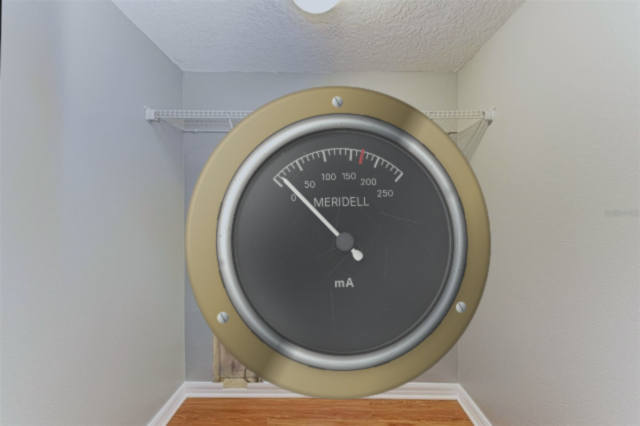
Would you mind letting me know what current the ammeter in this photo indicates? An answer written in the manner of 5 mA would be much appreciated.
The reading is 10 mA
